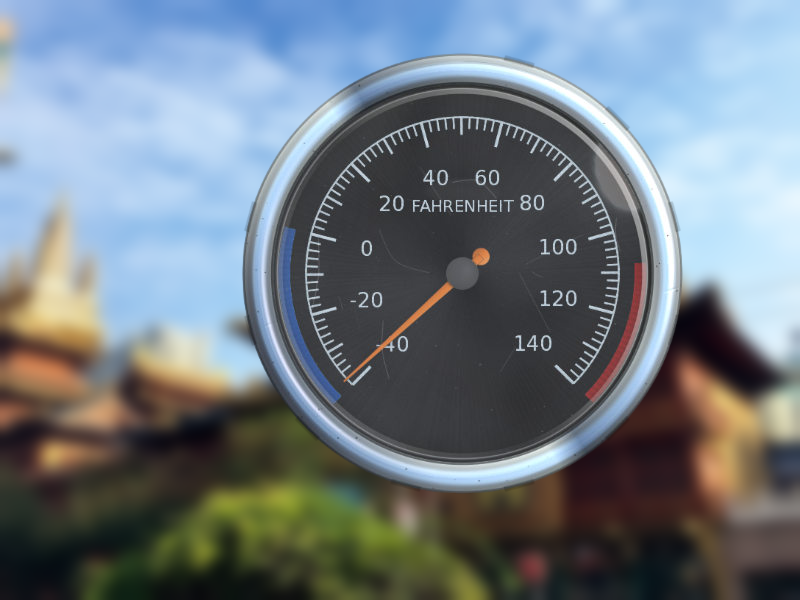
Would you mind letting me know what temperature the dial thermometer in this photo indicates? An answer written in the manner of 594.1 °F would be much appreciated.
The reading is -38 °F
